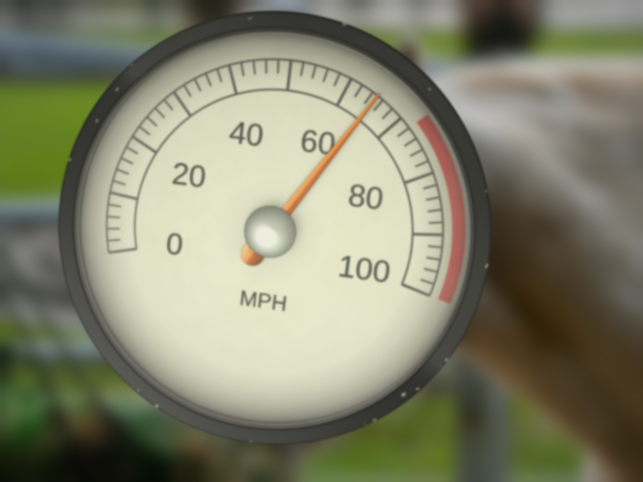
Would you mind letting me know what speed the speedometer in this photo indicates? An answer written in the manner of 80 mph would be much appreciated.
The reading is 65 mph
